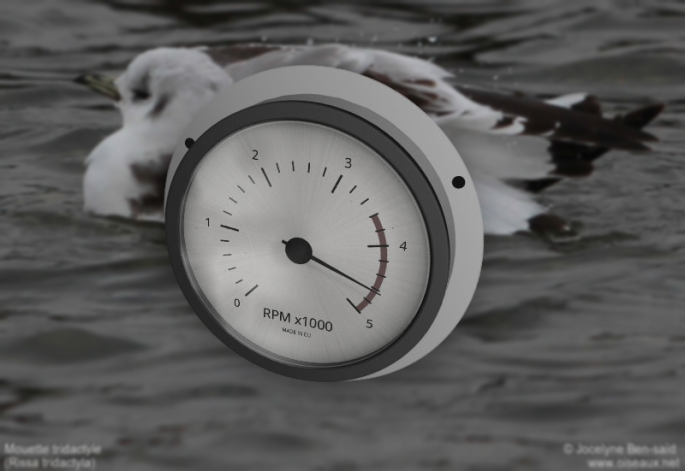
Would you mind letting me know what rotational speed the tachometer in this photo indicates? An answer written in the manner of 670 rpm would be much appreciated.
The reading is 4600 rpm
